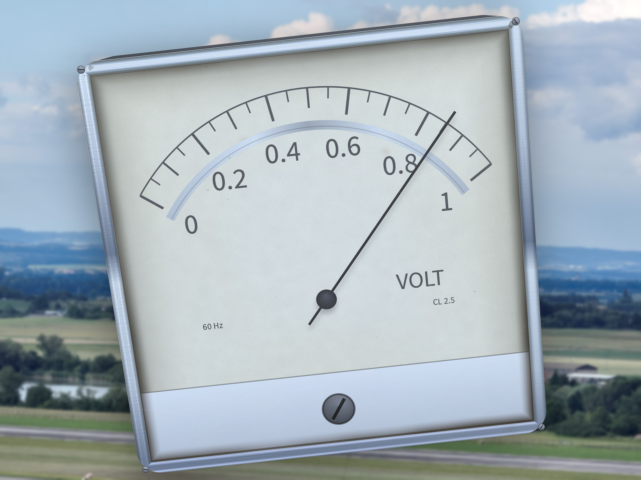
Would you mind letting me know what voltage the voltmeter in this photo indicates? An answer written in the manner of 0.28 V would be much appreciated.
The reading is 0.85 V
